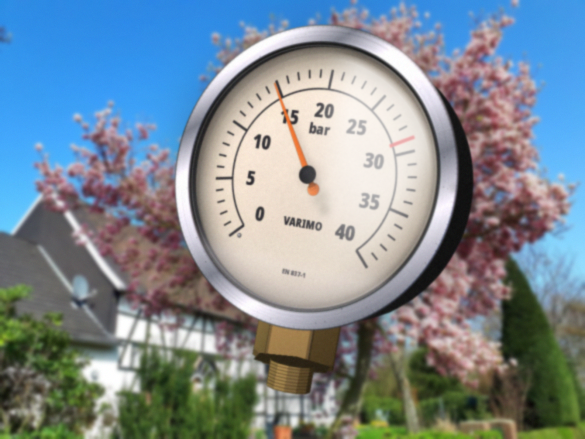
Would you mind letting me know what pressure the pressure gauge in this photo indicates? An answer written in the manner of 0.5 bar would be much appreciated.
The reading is 15 bar
